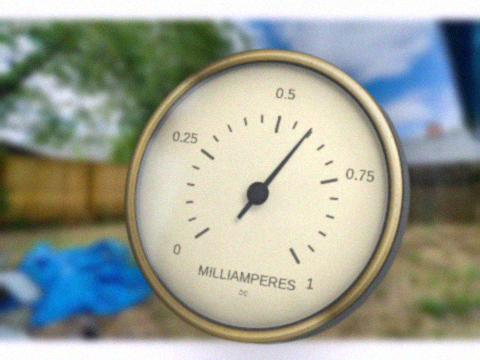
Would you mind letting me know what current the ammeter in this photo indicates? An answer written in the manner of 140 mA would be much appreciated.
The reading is 0.6 mA
